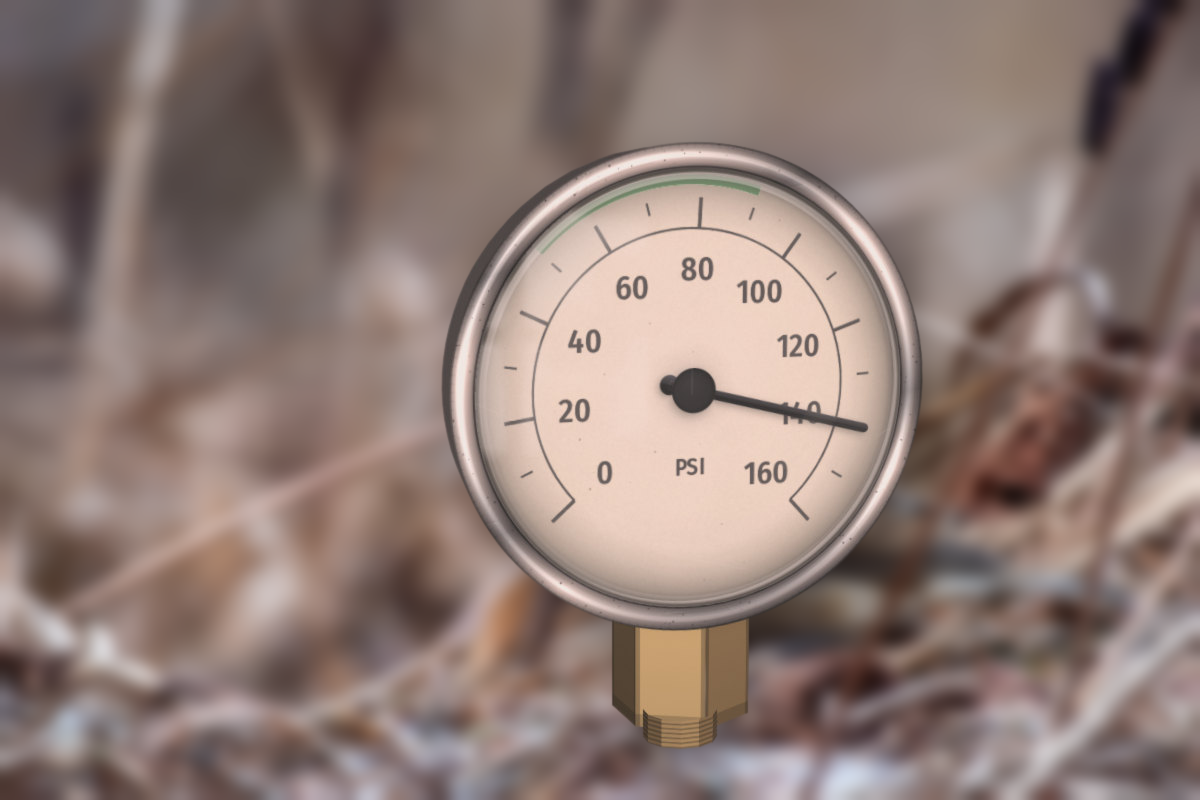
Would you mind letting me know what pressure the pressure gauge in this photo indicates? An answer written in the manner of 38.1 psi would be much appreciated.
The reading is 140 psi
